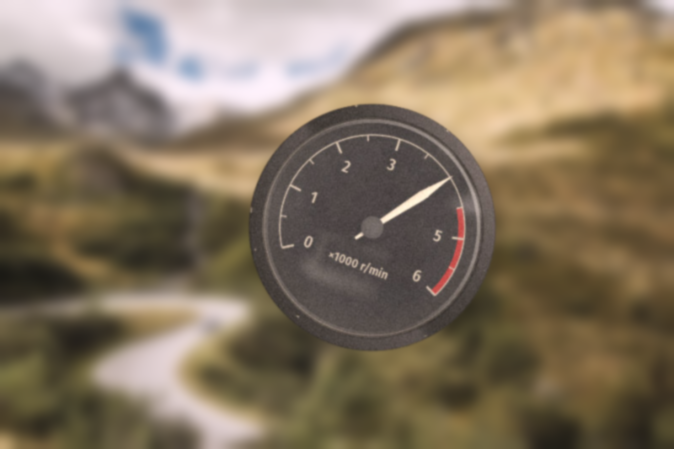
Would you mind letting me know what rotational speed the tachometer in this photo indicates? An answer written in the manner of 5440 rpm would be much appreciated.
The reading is 4000 rpm
